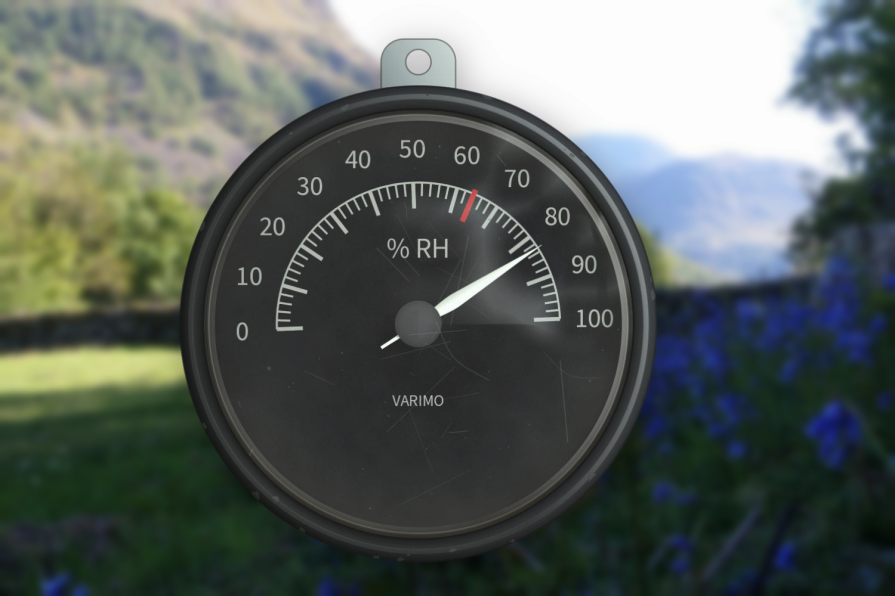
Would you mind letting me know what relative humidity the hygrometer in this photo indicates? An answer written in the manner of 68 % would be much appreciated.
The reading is 83 %
